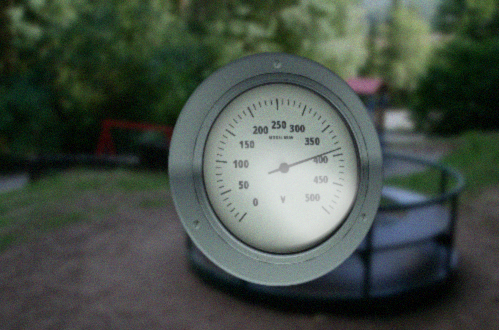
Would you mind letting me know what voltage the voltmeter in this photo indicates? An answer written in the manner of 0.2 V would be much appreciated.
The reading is 390 V
